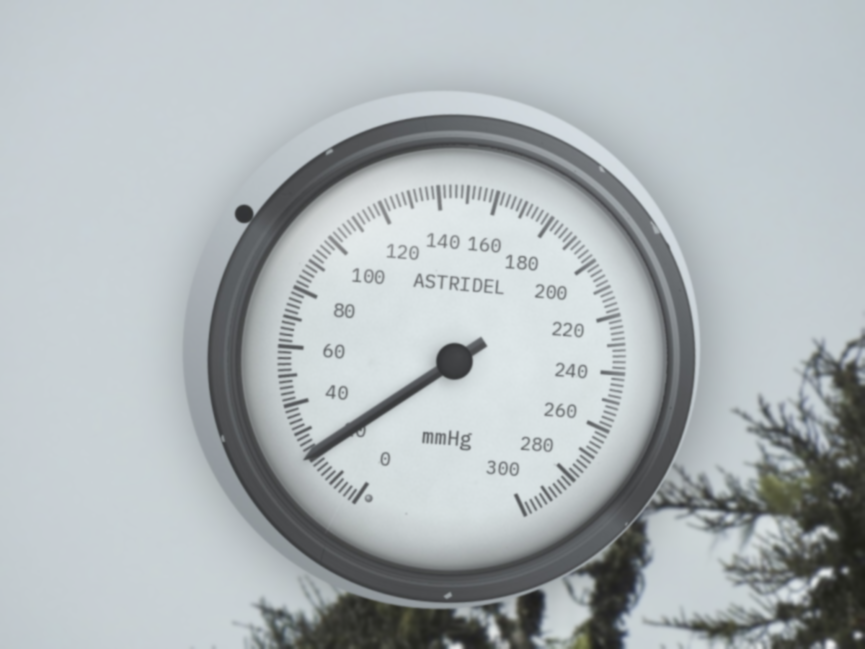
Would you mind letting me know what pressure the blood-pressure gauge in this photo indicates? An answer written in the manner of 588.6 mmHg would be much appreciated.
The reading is 22 mmHg
